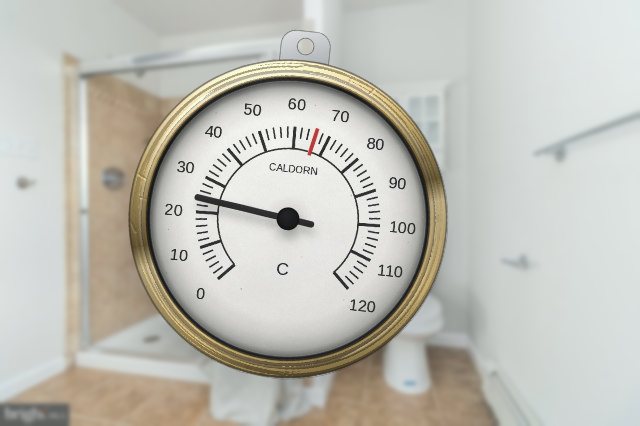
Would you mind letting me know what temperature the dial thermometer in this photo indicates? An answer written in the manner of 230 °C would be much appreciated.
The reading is 24 °C
